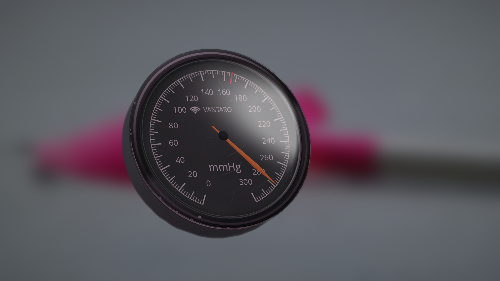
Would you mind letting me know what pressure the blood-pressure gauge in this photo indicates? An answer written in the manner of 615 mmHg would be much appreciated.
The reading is 280 mmHg
